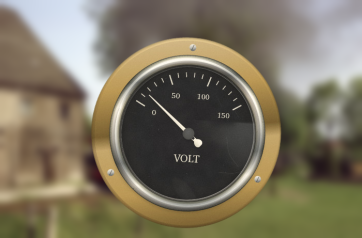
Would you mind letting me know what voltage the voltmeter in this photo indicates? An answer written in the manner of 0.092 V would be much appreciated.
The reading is 15 V
